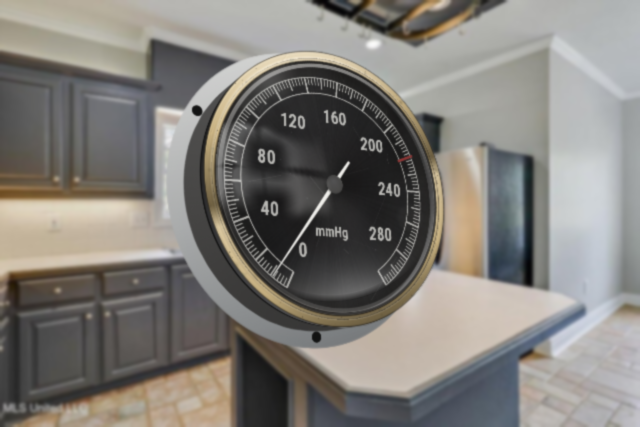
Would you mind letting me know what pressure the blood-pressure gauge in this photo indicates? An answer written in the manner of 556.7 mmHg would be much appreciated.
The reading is 10 mmHg
